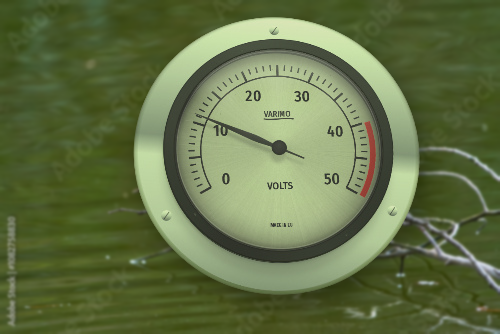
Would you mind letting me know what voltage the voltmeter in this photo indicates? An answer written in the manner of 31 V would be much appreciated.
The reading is 11 V
